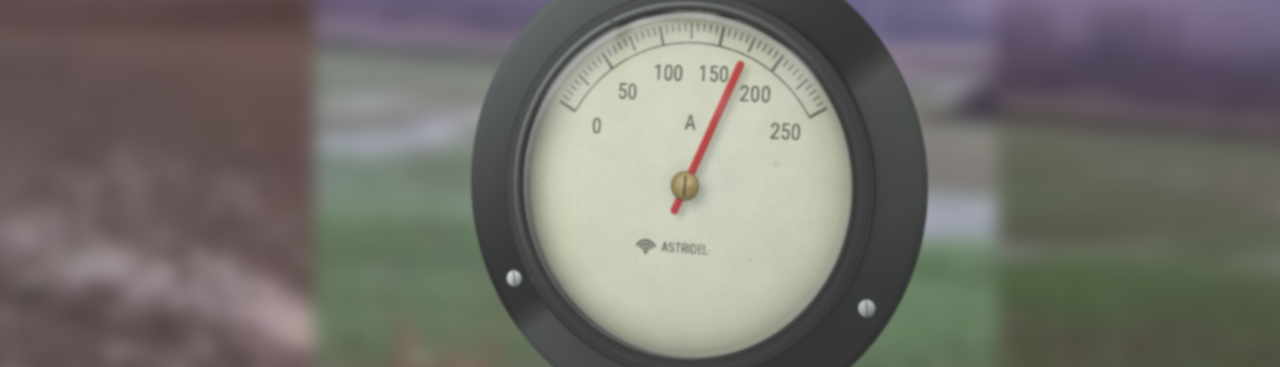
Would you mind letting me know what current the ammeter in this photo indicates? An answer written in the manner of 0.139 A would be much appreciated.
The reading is 175 A
